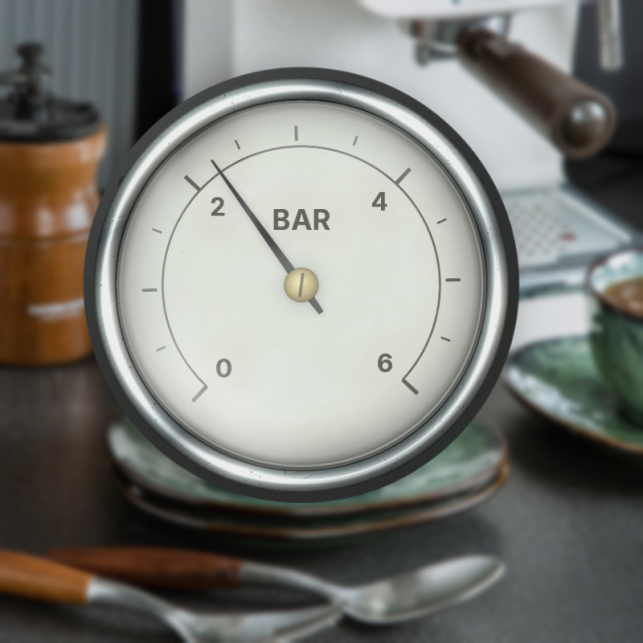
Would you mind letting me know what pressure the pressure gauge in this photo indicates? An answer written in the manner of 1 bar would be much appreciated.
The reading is 2.25 bar
